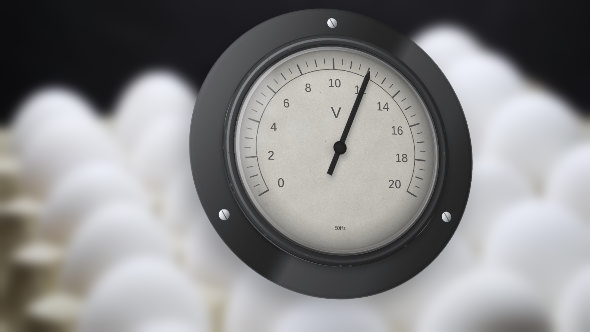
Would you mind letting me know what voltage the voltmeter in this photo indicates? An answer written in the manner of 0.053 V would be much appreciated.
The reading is 12 V
